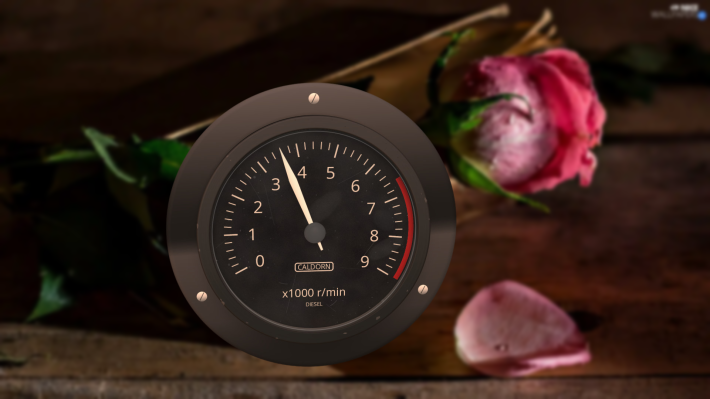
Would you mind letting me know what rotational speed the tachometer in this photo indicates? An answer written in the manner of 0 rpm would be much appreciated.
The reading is 3600 rpm
